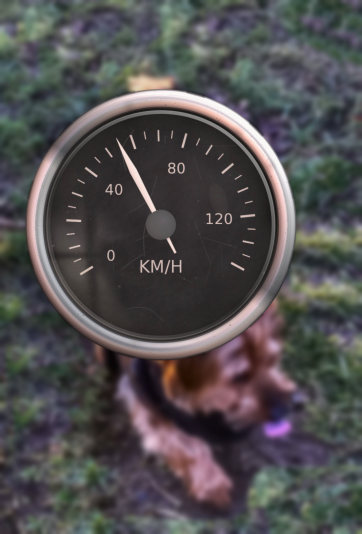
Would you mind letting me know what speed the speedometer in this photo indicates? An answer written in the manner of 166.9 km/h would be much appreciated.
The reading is 55 km/h
